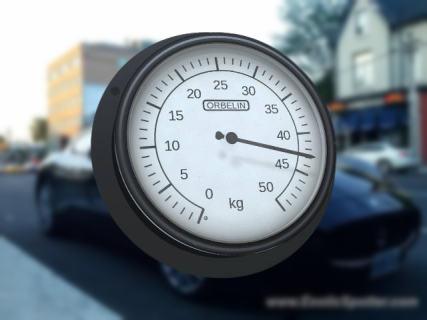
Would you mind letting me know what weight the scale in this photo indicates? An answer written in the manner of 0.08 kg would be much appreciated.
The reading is 43 kg
